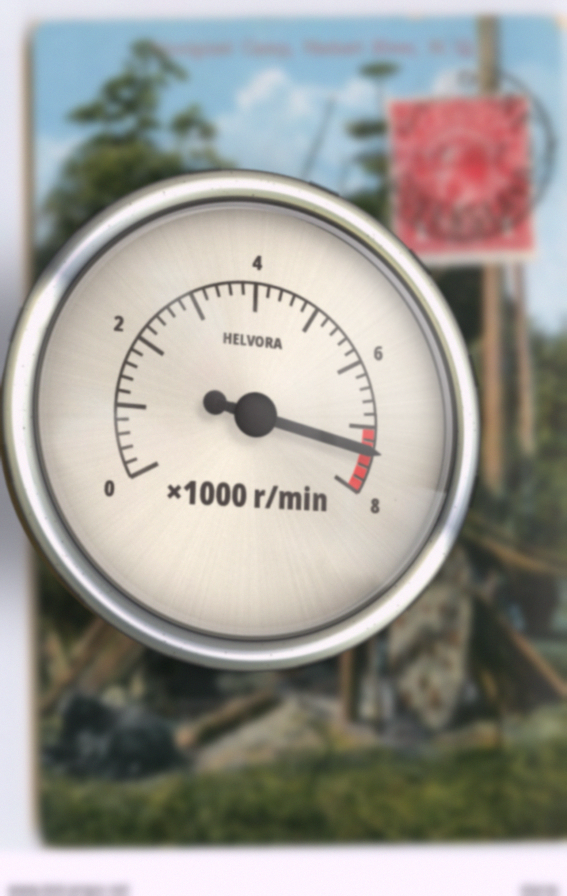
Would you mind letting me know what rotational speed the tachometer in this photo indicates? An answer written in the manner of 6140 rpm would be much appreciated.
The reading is 7400 rpm
